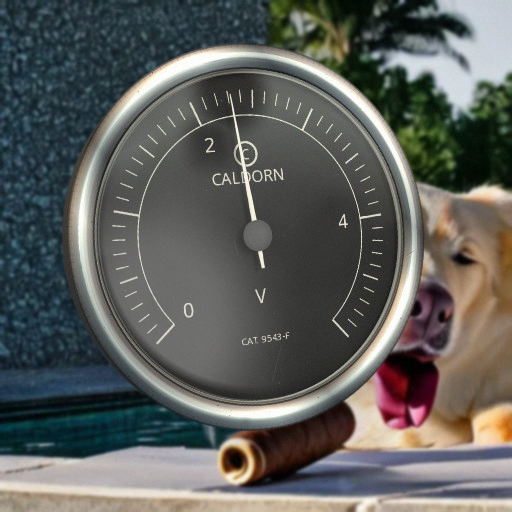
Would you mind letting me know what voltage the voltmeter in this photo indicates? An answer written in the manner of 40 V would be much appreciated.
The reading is 2.3 V
